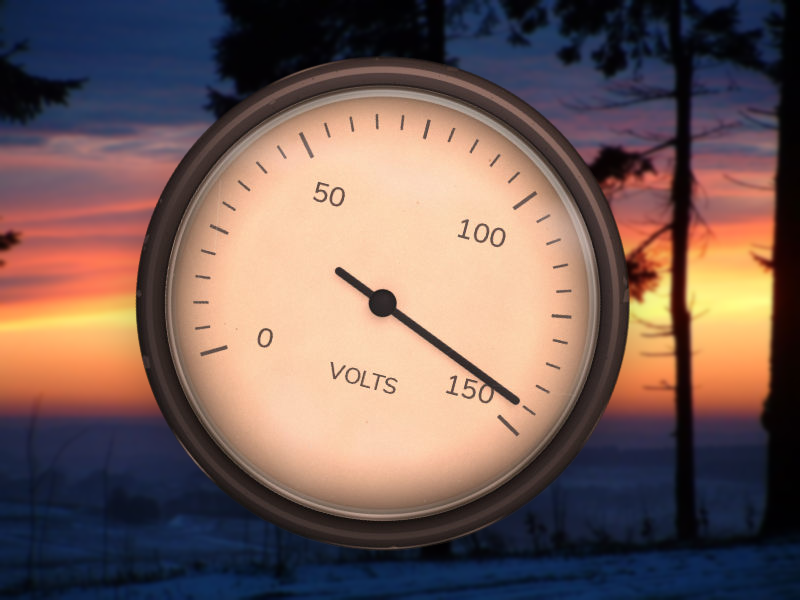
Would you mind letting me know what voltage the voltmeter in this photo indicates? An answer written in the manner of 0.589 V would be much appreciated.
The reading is 145 V
